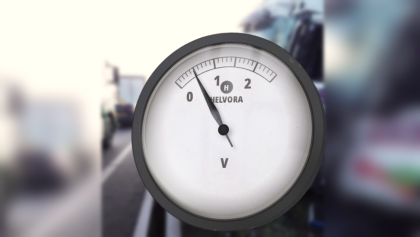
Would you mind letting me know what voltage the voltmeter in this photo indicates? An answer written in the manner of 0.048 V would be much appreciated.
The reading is 0.5 V
